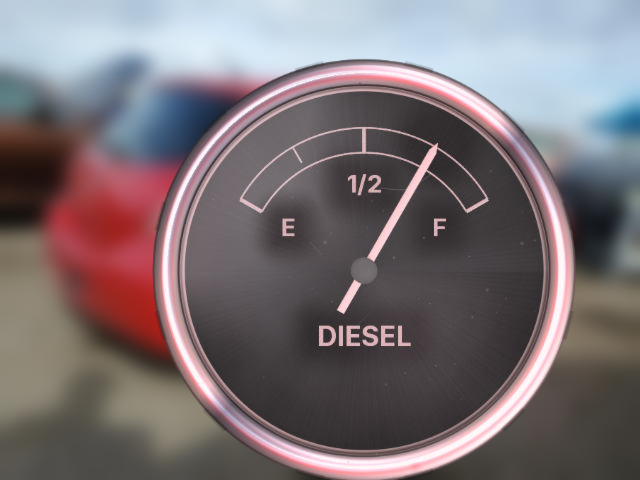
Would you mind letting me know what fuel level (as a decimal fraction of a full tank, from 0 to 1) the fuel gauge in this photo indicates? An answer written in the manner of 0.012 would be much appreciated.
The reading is 0.75
